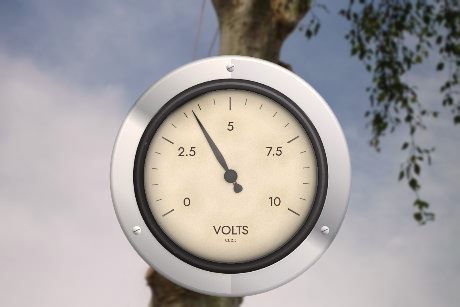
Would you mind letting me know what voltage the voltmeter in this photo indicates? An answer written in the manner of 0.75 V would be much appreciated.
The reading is 3.75 V
